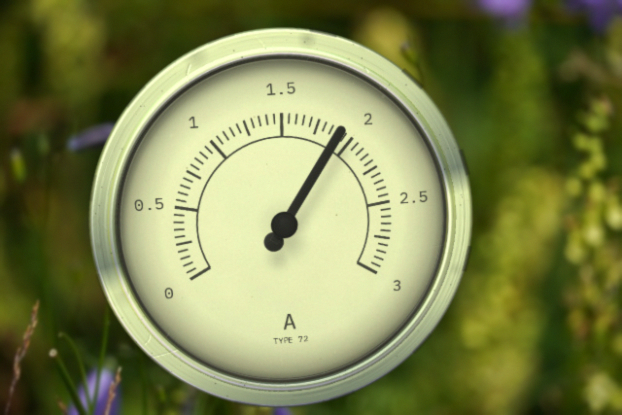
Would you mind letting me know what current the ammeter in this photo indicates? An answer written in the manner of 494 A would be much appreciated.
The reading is 1.9 A
